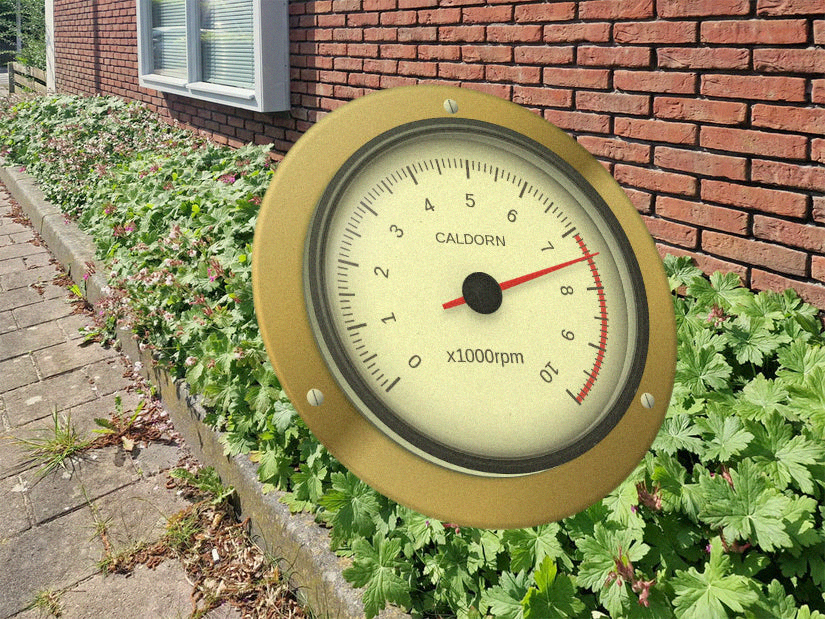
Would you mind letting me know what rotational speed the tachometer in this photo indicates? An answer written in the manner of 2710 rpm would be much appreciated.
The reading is 7500 rpm
